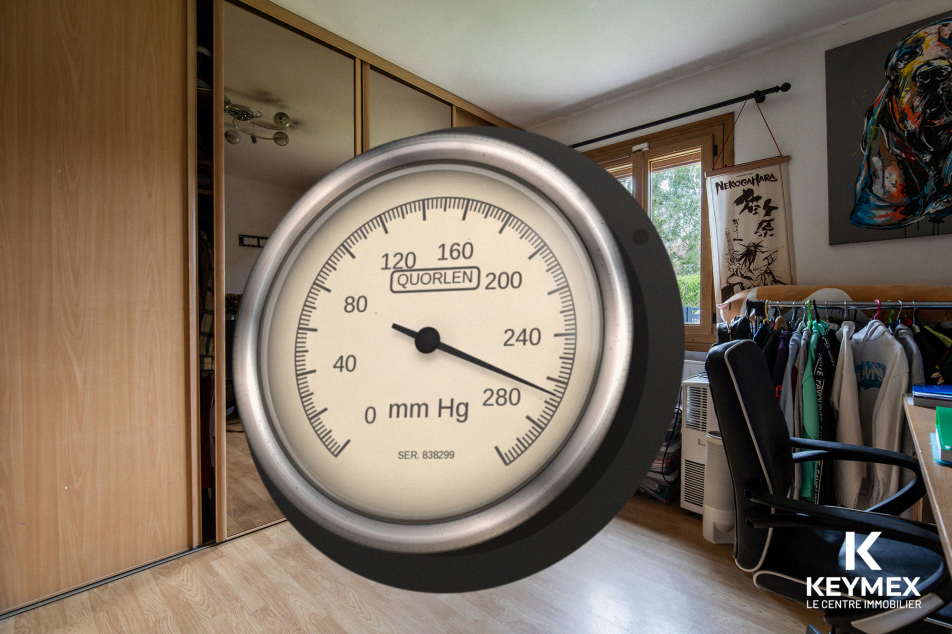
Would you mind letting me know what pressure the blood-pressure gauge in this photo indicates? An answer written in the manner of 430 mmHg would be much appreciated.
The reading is 266 mmHg
